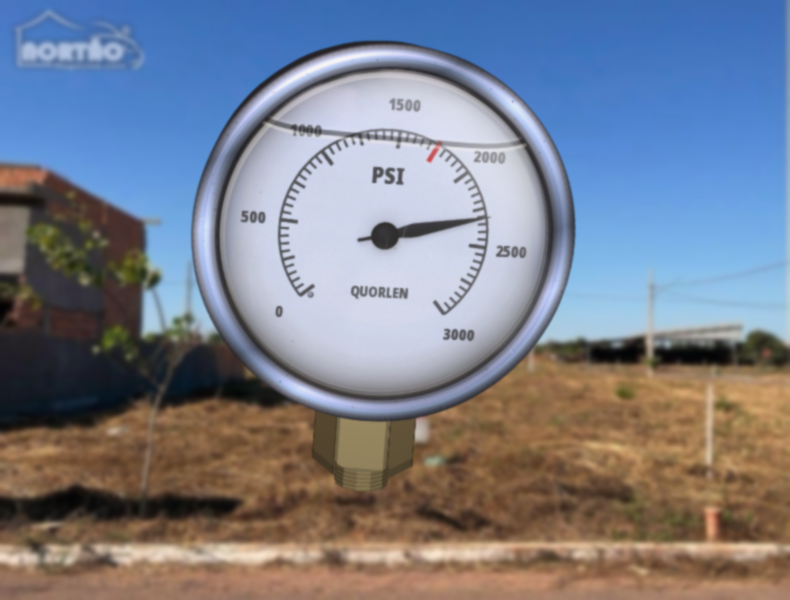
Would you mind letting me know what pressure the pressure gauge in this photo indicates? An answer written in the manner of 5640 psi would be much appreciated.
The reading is 2300 psi
